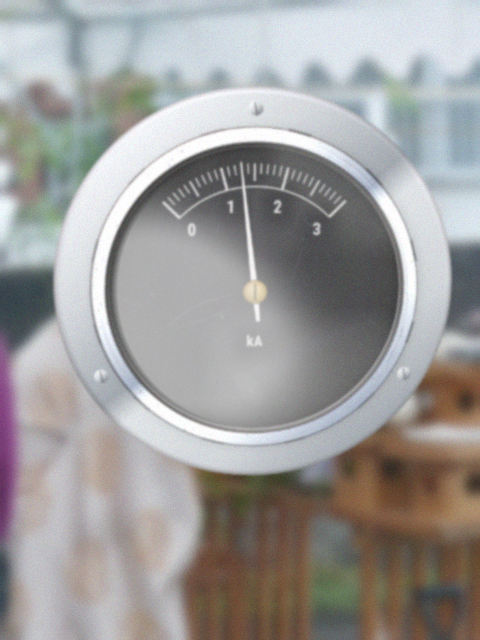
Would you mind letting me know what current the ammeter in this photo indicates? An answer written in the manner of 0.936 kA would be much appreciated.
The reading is 1.3 kA
